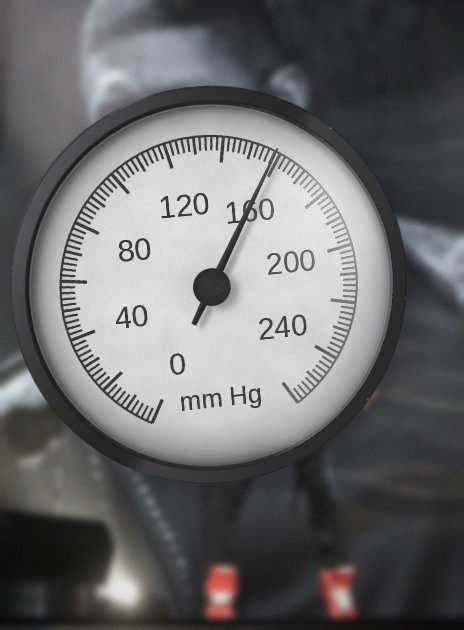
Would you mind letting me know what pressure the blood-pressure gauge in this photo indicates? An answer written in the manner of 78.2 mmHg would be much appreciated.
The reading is 158 mmHg
